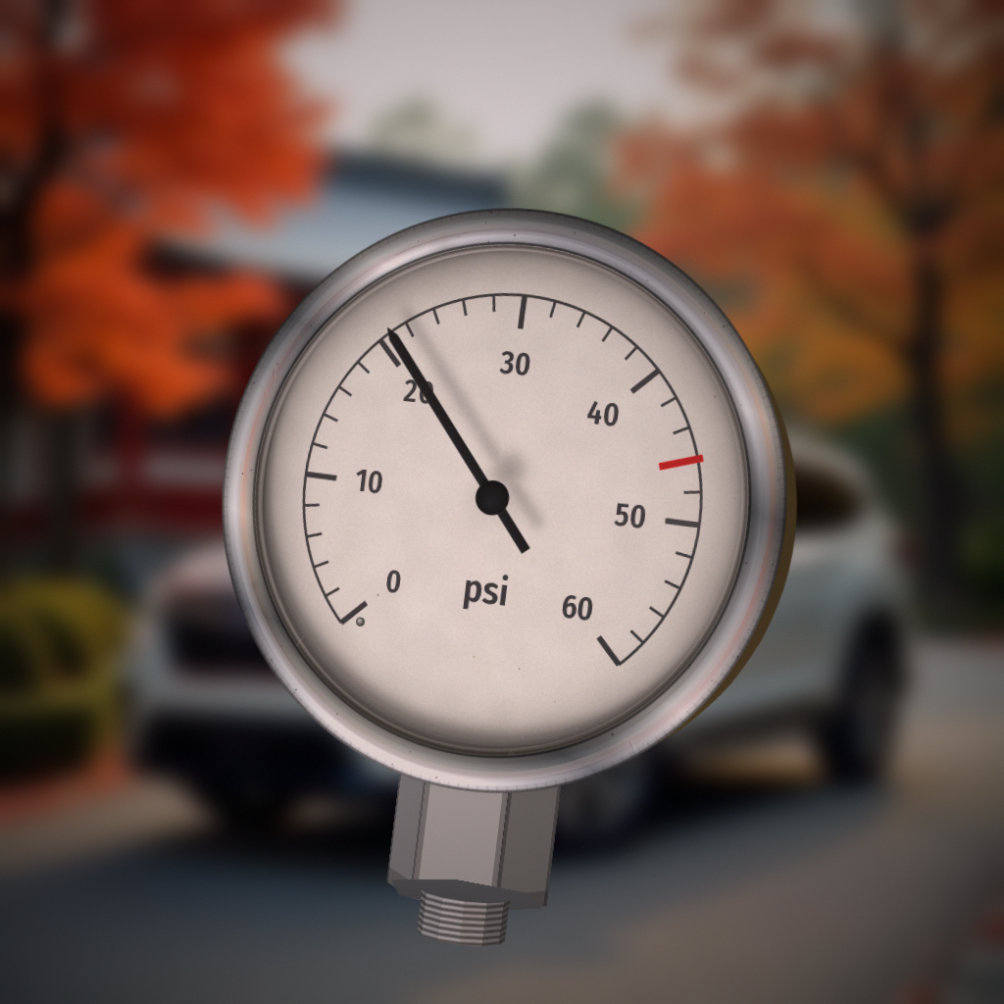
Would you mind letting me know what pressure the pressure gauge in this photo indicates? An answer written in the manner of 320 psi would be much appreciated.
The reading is 21 psi
